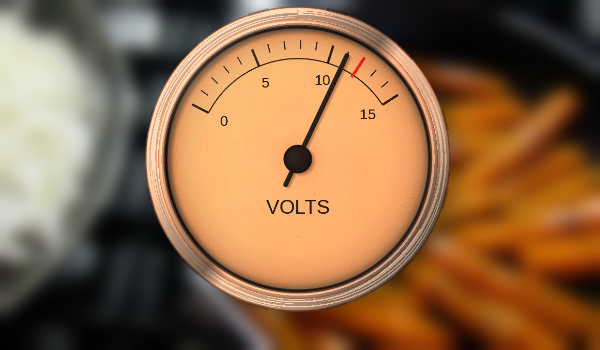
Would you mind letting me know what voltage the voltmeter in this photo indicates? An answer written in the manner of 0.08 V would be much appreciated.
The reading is 11 V
